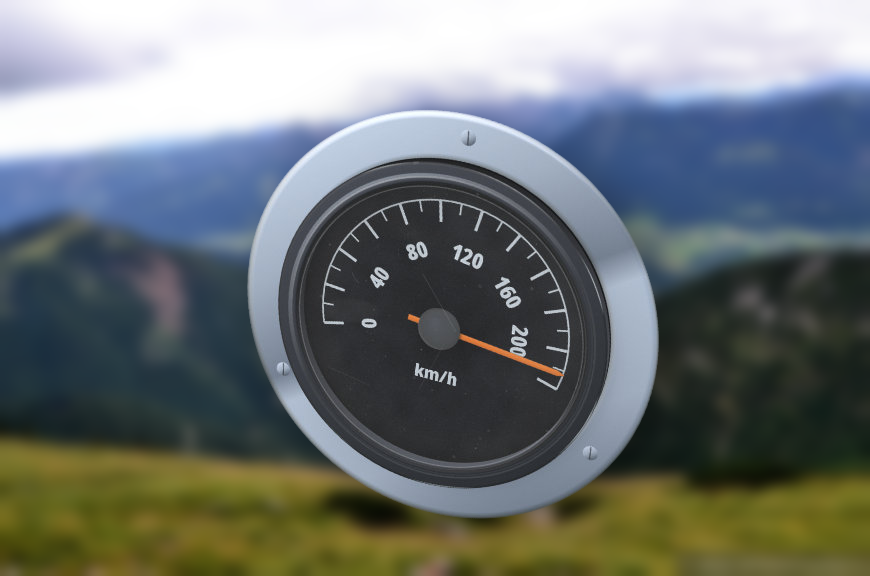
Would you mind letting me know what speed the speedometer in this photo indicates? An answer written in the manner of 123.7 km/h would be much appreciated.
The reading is 210 km/h
